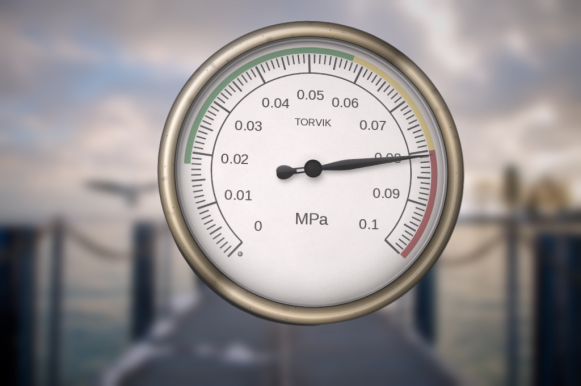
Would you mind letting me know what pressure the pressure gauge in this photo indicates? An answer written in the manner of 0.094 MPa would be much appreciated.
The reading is 0.081 MPa
